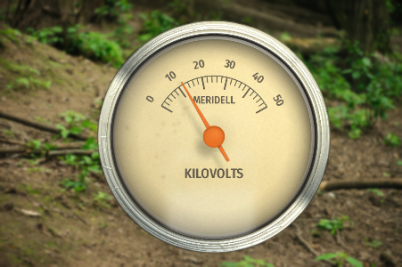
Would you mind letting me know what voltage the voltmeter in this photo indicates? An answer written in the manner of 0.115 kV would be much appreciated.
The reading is 12 kV
